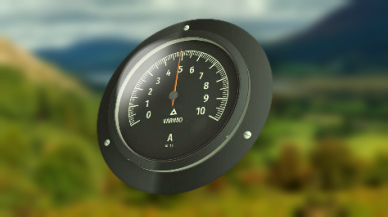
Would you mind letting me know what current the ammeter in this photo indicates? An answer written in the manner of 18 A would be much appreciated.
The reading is 5 A
